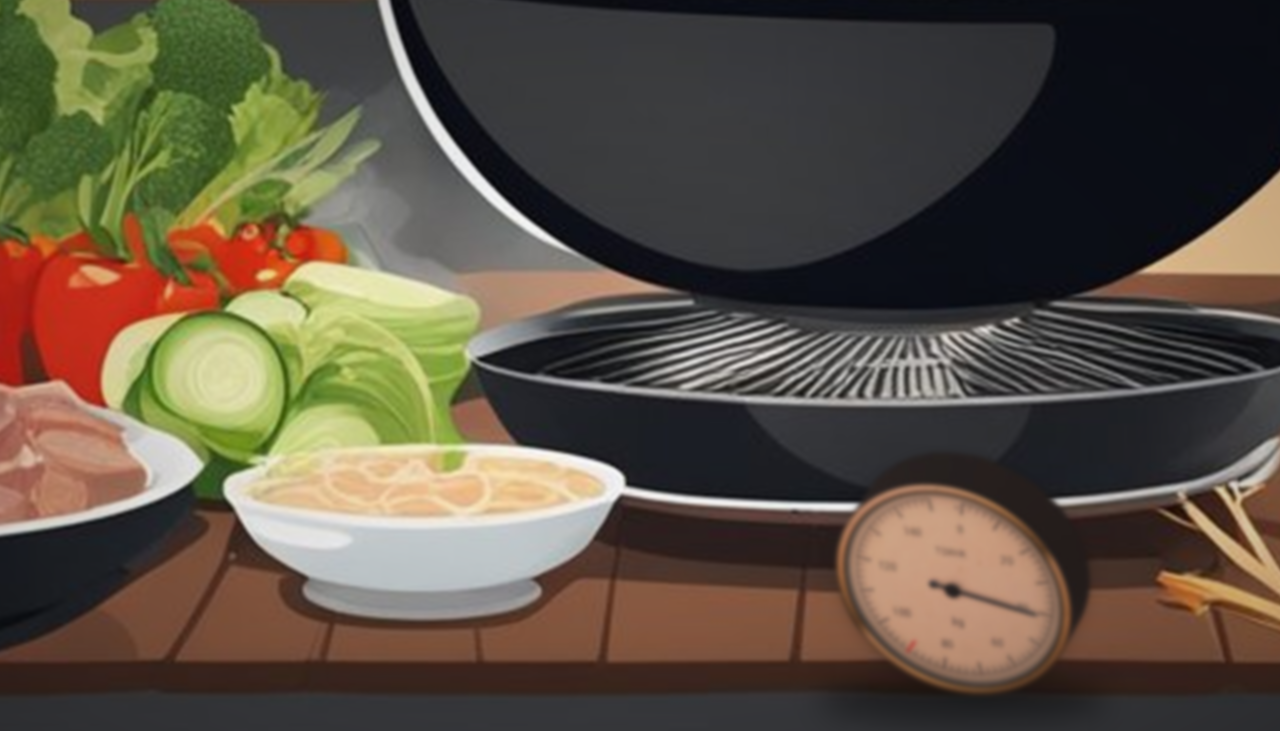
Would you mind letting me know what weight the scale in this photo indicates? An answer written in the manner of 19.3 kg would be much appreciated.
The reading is 40 kg
